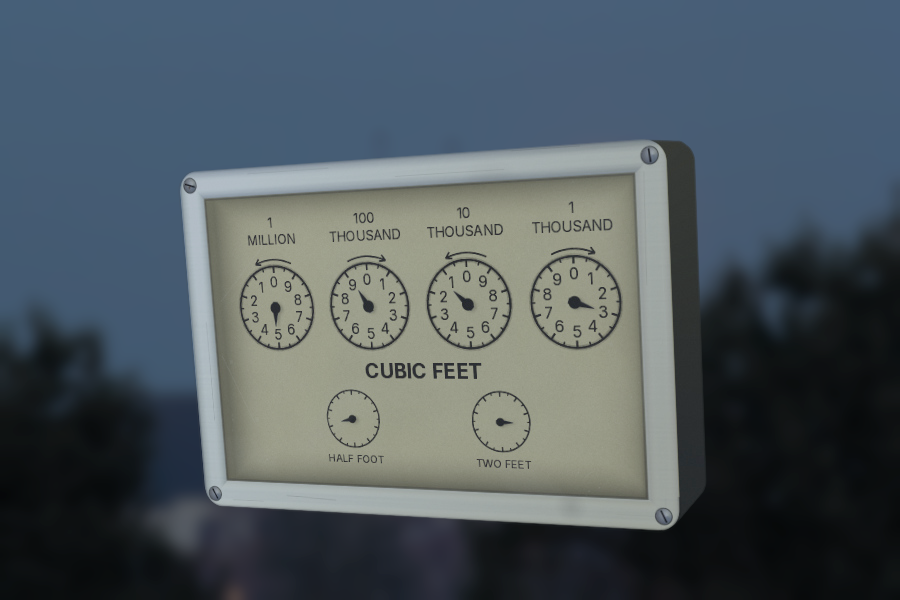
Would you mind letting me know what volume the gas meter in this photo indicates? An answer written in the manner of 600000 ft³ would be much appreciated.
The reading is 491300 ft³
